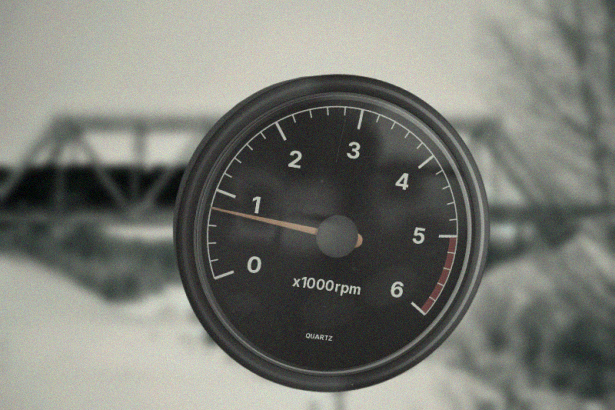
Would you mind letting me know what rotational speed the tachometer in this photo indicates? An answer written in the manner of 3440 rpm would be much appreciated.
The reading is 800 rpm
